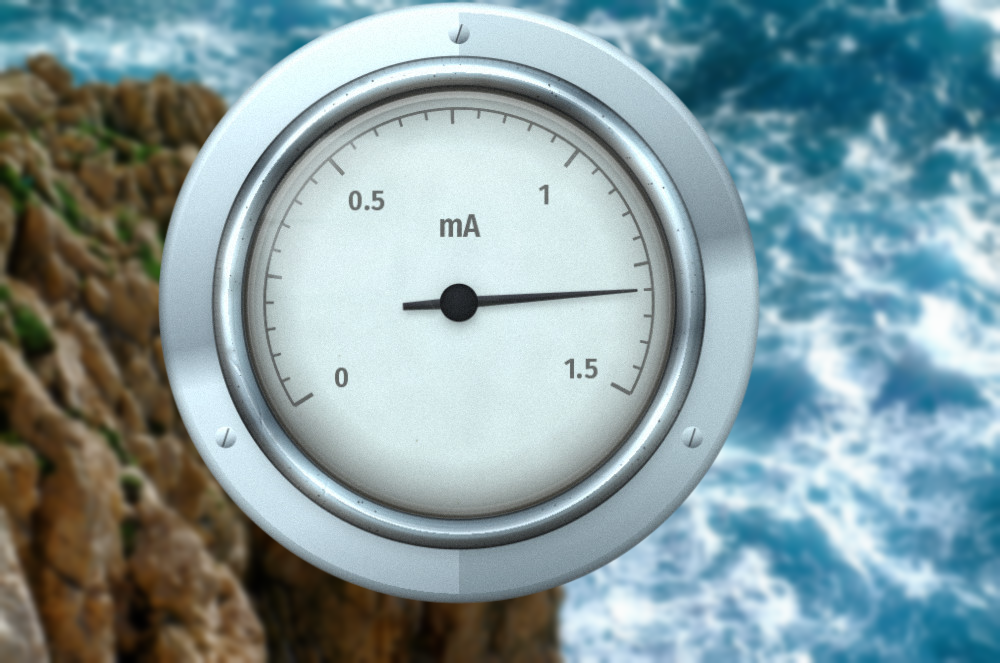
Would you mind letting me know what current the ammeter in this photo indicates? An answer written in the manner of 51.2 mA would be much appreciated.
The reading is 1.3 mA
